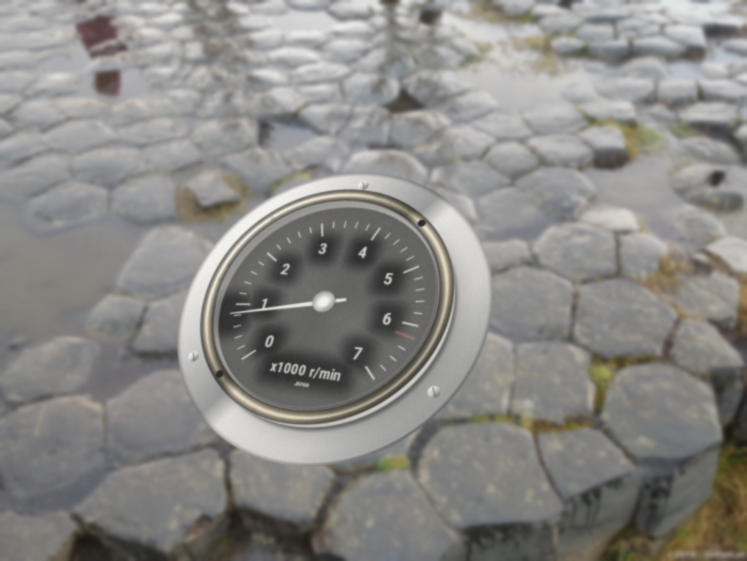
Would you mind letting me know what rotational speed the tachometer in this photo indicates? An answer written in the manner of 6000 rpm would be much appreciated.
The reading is 800 rpm
